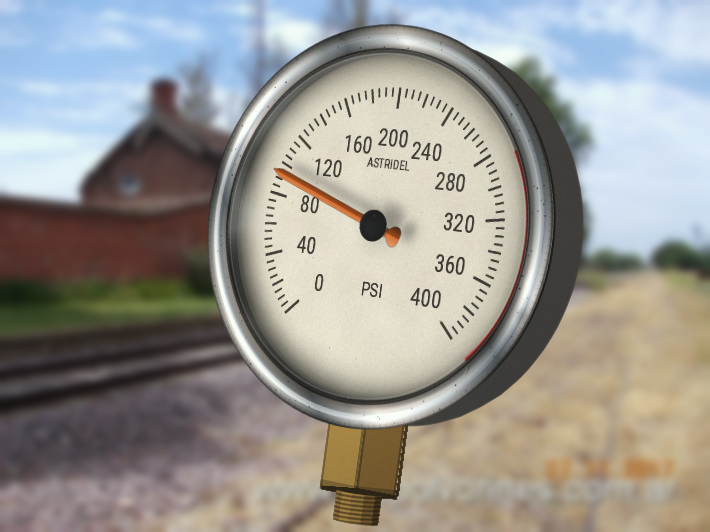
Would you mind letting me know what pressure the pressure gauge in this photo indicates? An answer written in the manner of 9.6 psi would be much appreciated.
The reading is 95 psi
